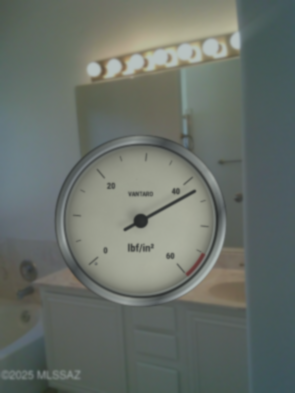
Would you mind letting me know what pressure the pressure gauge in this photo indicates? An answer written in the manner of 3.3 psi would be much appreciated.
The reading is 42.5 psi
